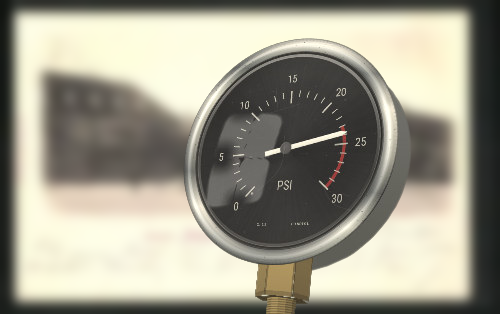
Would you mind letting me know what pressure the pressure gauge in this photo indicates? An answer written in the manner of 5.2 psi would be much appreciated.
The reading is 24 psi
